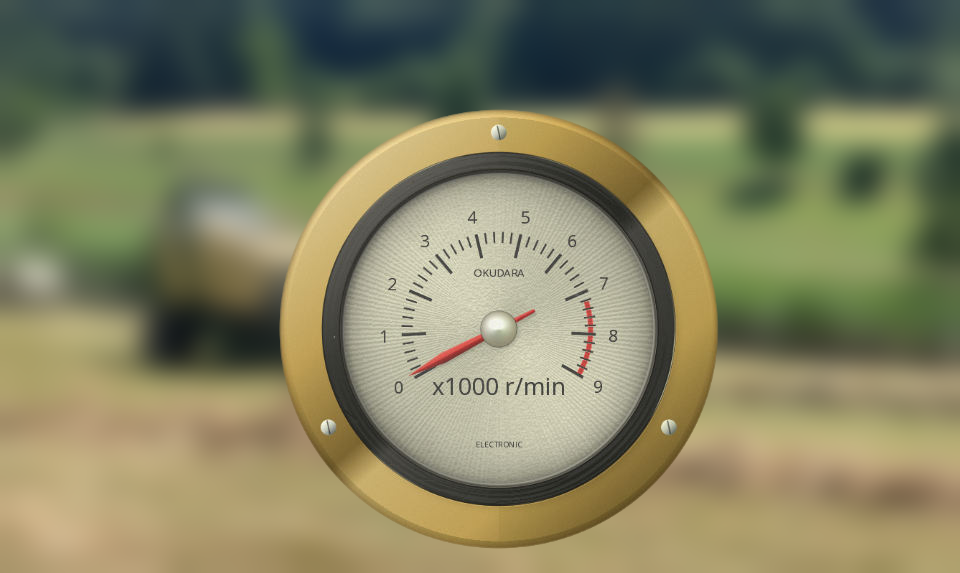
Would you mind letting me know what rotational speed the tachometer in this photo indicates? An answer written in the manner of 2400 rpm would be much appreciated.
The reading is 100 rpm
